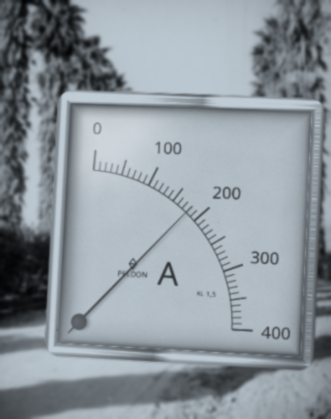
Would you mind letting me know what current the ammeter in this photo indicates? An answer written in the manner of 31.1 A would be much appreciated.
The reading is 180 A
